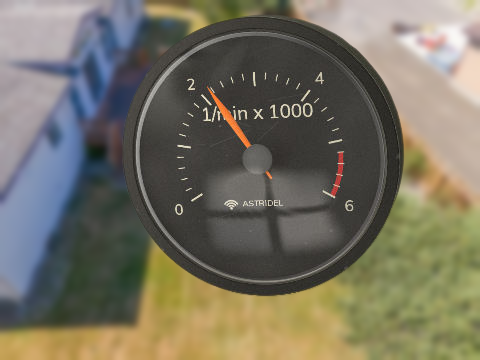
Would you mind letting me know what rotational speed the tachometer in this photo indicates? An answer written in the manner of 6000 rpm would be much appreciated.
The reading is 2200 rpm
